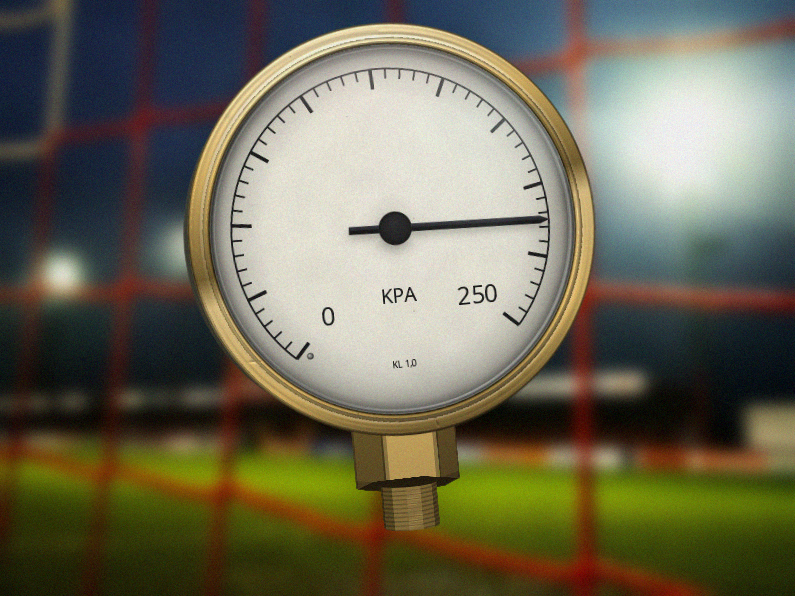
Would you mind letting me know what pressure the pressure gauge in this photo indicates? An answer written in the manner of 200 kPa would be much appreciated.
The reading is 212.5 kPa
